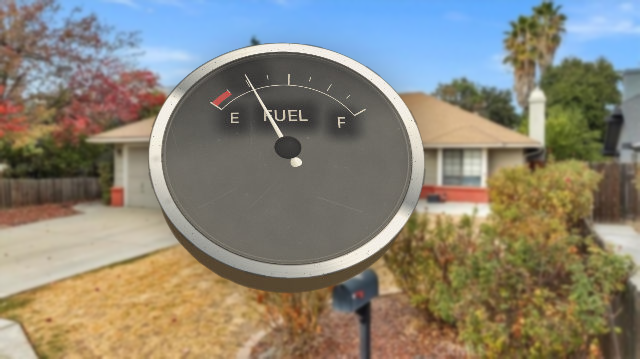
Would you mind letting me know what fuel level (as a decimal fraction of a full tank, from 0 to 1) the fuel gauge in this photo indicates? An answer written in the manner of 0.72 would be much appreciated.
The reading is 0.25
